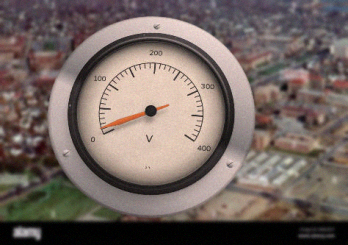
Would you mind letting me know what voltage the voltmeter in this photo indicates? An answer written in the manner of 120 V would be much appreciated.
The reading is 10 V
